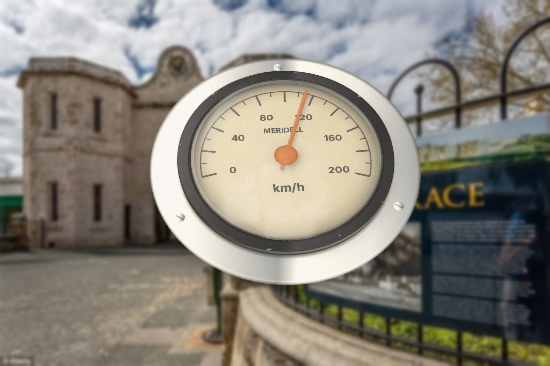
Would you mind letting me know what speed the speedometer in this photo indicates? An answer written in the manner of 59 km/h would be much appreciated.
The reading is 115 km/h
